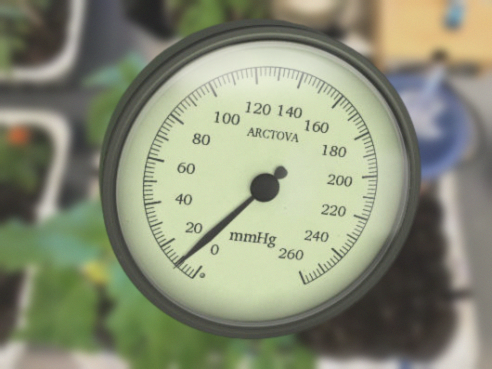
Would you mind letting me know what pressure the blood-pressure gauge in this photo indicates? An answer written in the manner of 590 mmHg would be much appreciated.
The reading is 10 mmHg
